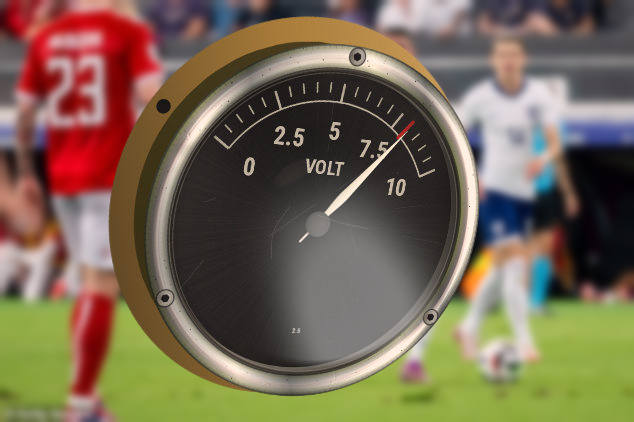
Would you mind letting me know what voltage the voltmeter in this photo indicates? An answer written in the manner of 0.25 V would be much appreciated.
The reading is 8 V
